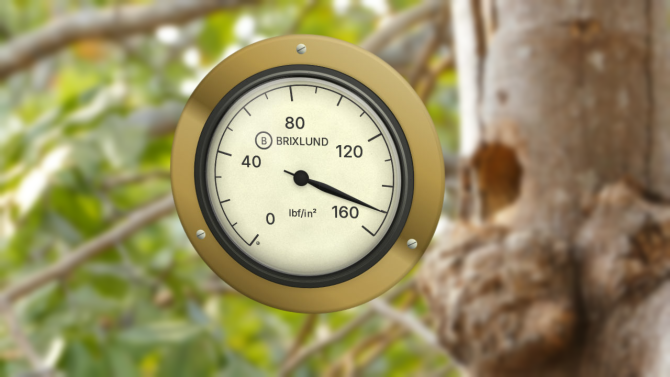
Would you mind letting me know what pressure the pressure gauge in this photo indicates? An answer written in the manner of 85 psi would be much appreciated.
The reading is 150 psi
